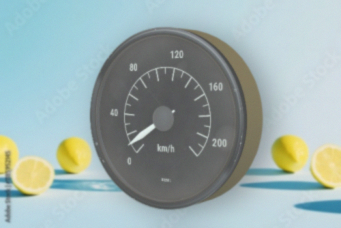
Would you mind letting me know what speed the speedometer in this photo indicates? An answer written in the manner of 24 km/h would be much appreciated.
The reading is 10 km/h
